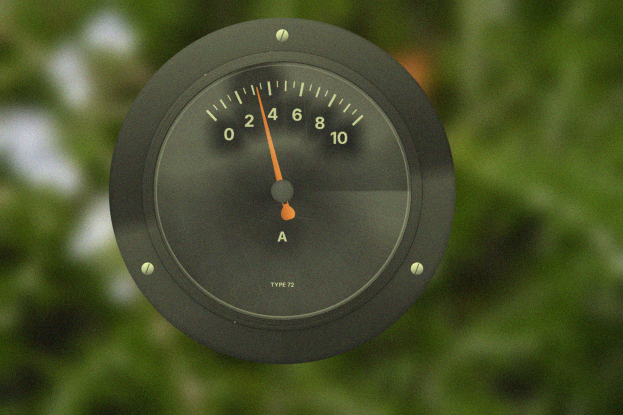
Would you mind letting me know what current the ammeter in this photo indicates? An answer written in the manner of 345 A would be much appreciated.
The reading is 3.25 A
